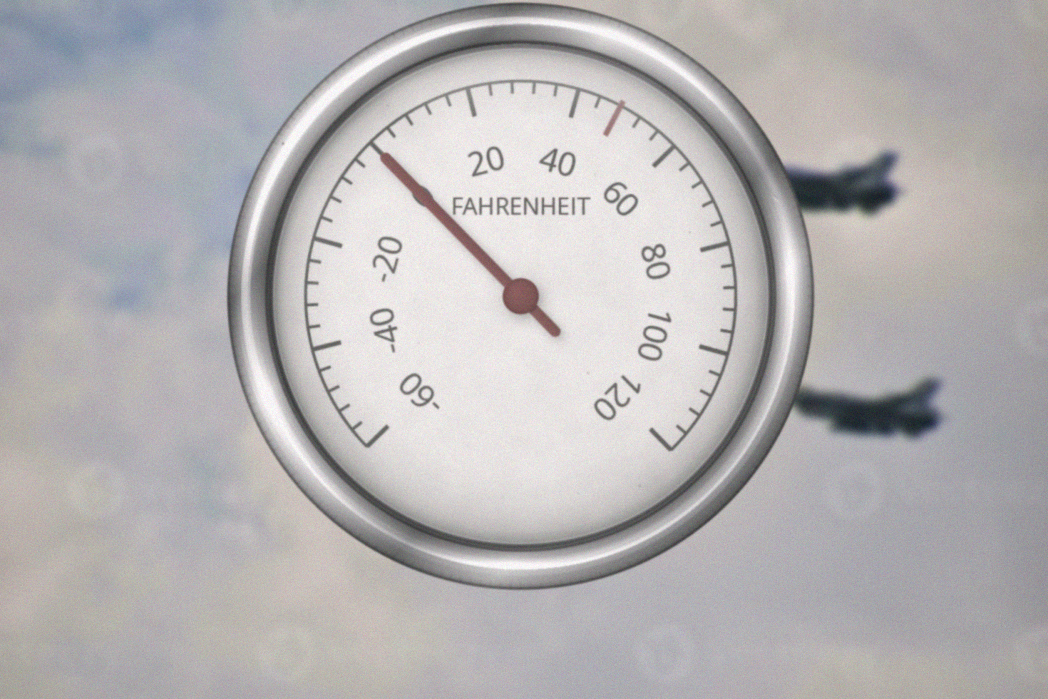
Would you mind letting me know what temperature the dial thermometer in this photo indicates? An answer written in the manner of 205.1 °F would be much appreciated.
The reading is 0 °F
